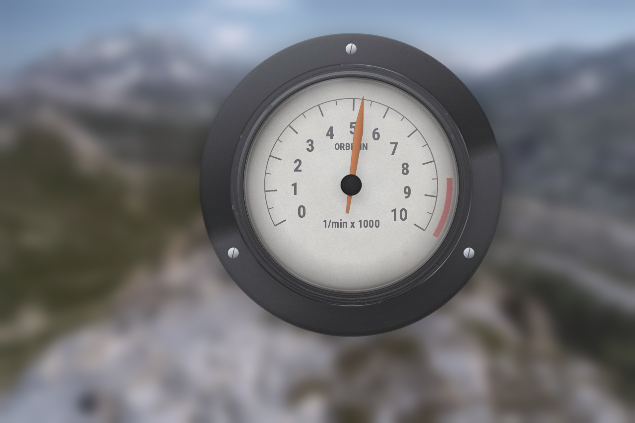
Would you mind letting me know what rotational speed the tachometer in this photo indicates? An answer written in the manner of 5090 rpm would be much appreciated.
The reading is 5250 rpm
